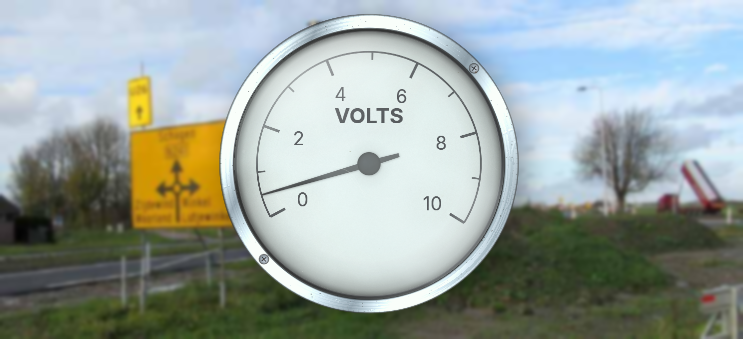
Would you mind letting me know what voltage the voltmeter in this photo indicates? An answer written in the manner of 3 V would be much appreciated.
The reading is 0.5 V
